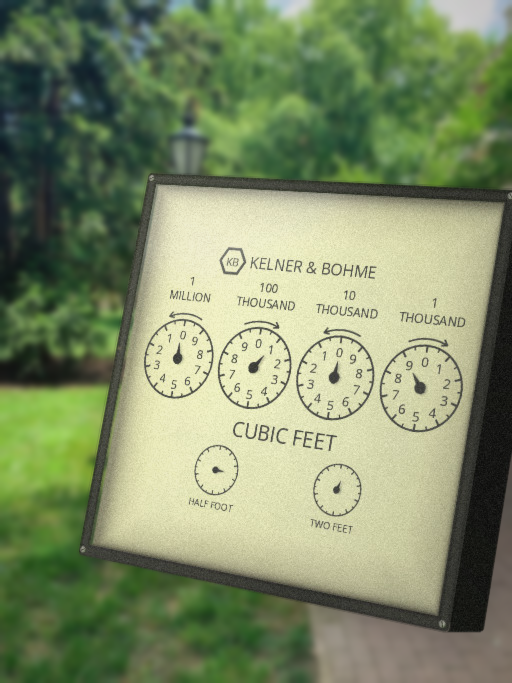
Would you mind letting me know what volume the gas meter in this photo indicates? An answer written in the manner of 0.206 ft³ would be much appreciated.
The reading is 9900 ft³
